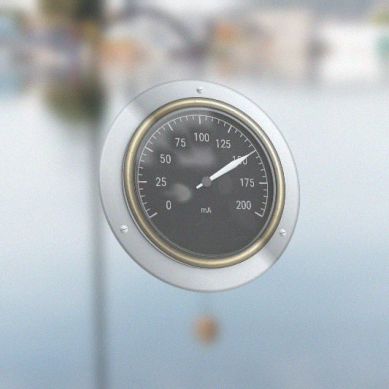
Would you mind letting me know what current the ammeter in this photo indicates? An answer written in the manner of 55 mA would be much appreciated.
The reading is 150 mA
